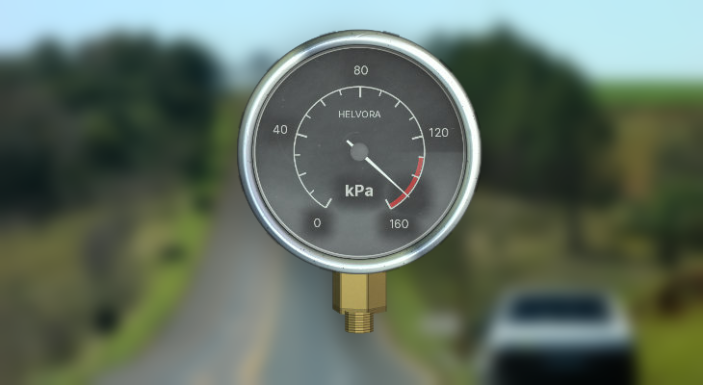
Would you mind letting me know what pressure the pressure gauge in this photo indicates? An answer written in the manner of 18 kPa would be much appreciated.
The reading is 150 kPa
